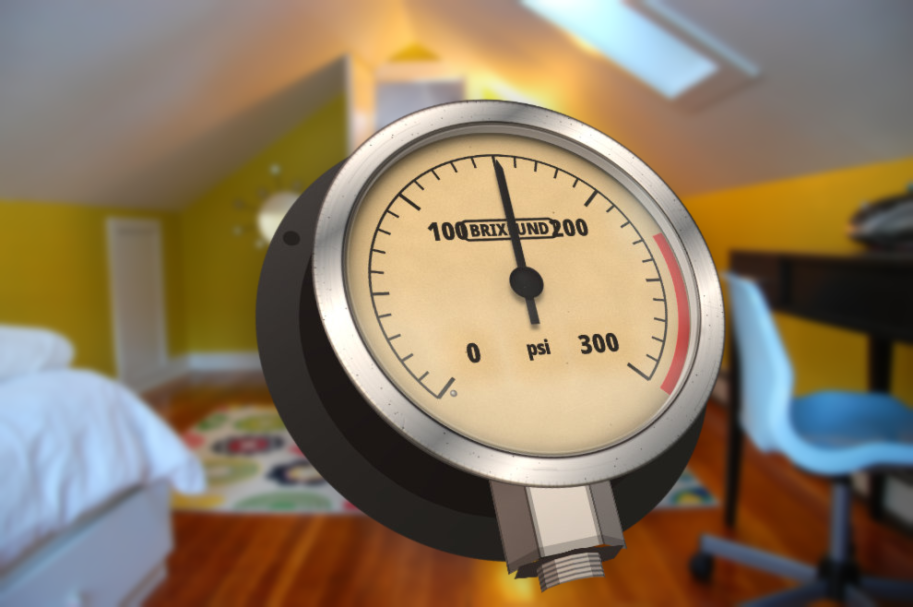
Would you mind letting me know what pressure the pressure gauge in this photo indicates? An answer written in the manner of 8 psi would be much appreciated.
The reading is 150 psi
